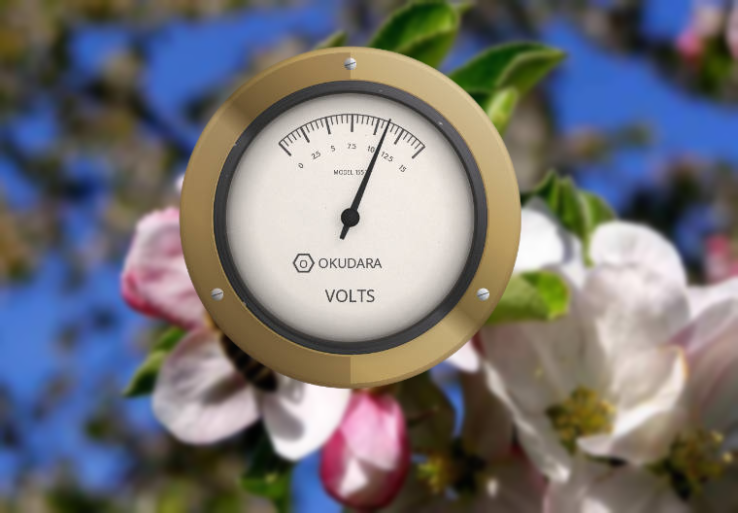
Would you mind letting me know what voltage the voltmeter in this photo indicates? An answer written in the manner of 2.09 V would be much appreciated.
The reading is 11 V
